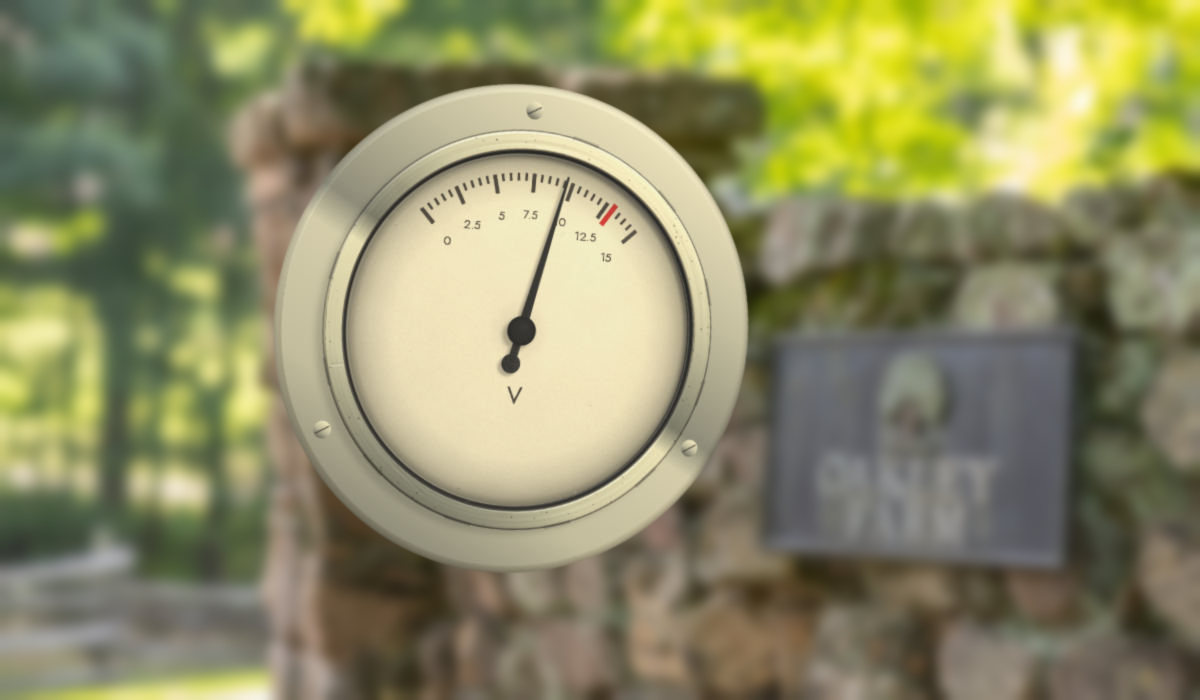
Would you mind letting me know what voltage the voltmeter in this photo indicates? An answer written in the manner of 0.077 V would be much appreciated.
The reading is 9.5 V
